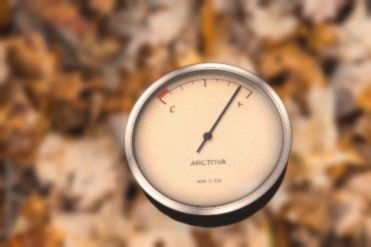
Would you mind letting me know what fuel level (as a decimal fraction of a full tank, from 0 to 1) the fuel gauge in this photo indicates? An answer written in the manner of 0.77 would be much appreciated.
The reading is 0.875
